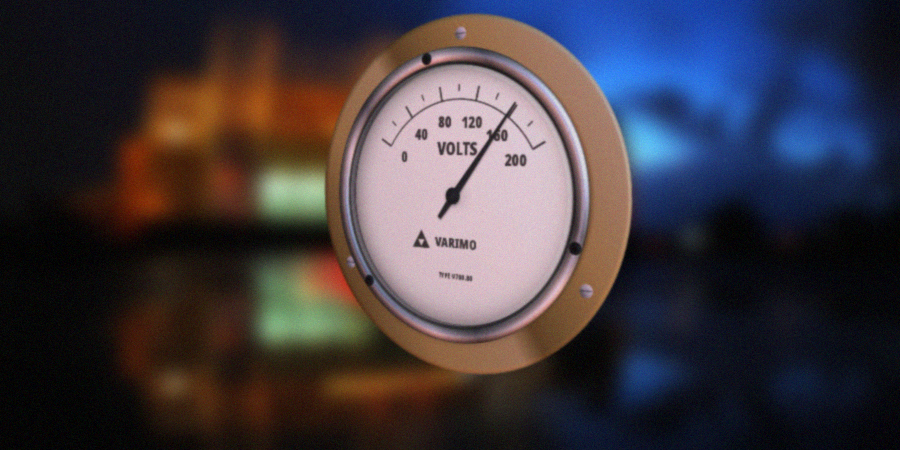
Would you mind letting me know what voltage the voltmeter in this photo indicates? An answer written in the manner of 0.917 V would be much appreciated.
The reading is 160 V
